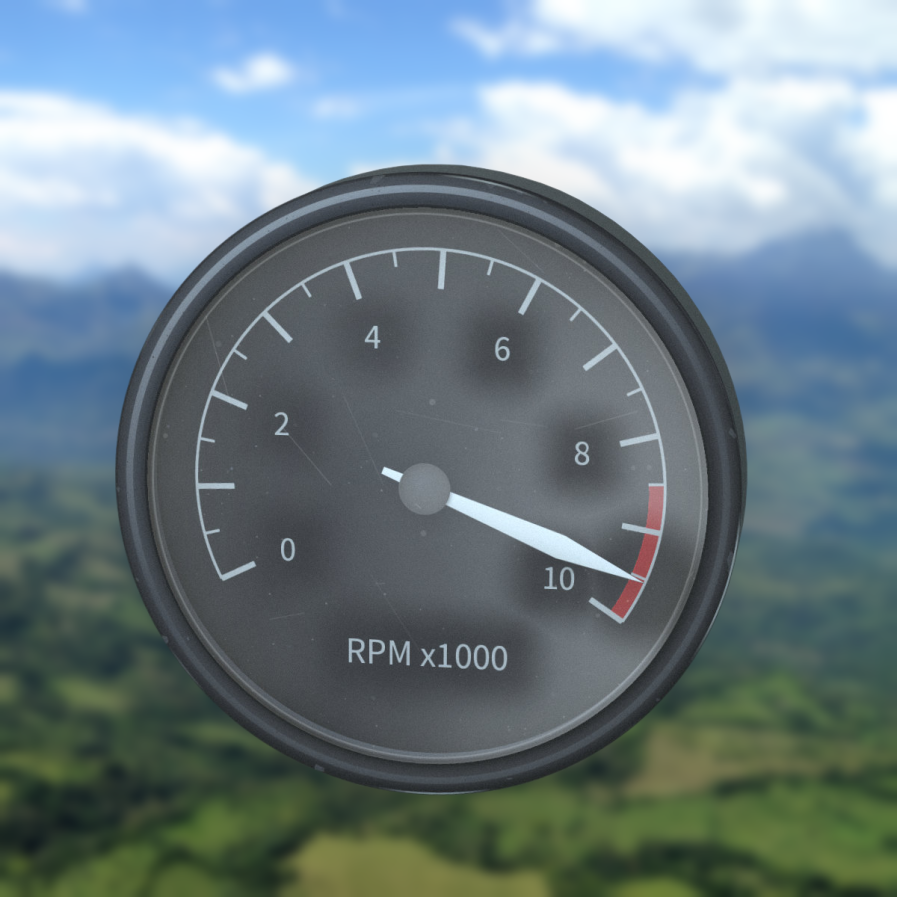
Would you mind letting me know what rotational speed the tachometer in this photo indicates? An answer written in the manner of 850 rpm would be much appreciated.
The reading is 9500 rpm
